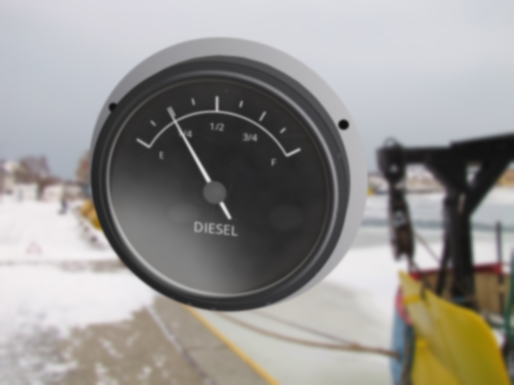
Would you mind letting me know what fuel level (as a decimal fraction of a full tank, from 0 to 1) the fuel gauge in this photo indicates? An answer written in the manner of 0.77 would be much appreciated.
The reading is 0.25
